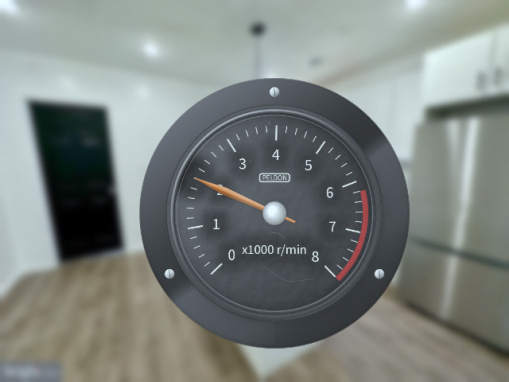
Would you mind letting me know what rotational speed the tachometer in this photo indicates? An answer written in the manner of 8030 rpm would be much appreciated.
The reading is 2000 rpm
